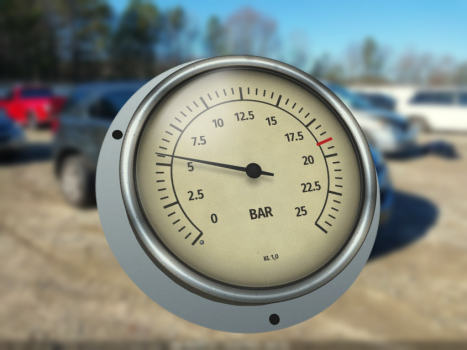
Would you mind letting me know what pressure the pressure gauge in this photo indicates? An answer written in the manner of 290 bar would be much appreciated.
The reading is 5.5 bar
